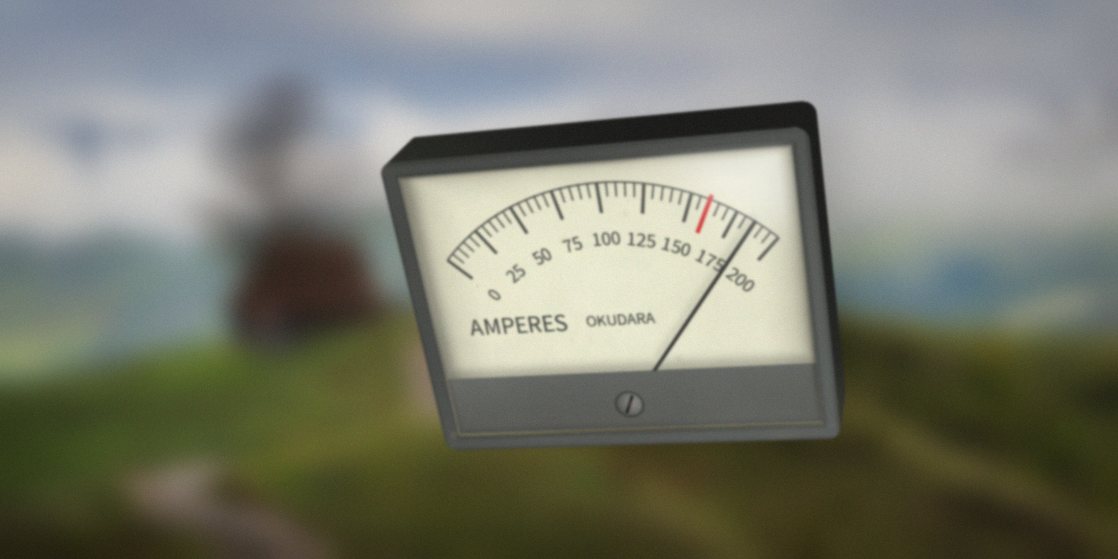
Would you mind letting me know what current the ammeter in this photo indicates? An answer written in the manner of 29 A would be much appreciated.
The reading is 185 A
